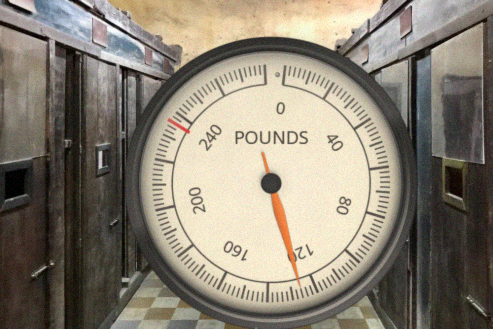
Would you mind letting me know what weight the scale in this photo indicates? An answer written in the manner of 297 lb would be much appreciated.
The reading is 126 lb
